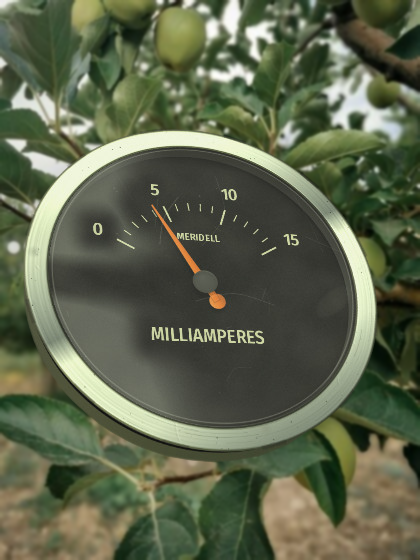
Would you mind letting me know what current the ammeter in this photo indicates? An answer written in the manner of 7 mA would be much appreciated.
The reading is 4 mA
